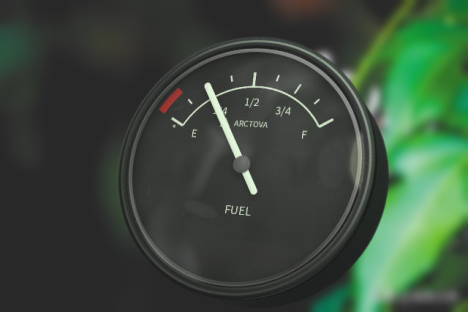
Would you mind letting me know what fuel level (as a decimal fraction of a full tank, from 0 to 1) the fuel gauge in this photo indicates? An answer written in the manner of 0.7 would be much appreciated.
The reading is 0.25
